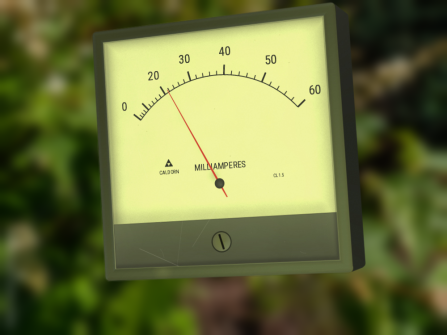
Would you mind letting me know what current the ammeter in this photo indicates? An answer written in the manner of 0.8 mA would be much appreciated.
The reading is 22 mA
